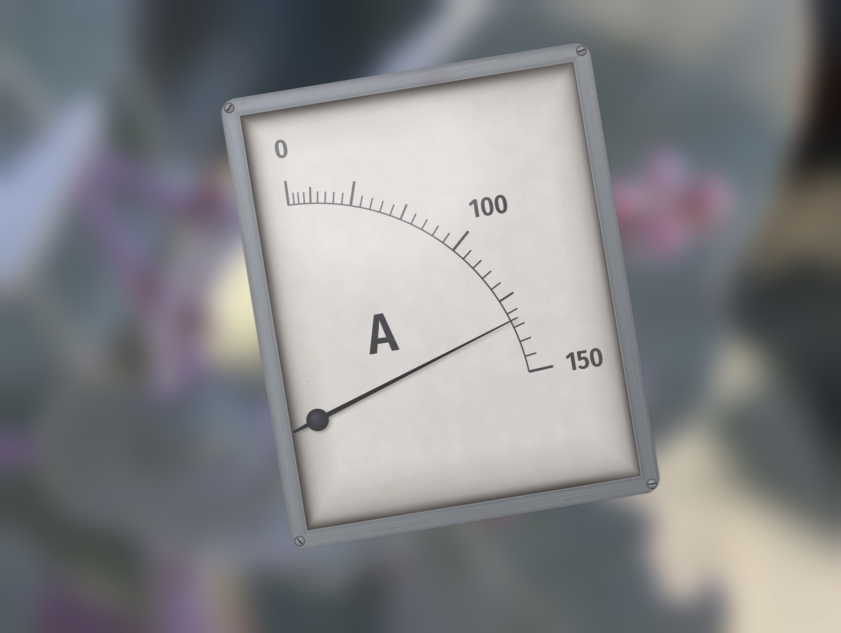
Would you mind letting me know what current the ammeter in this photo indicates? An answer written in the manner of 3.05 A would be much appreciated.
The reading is 132.5 A
